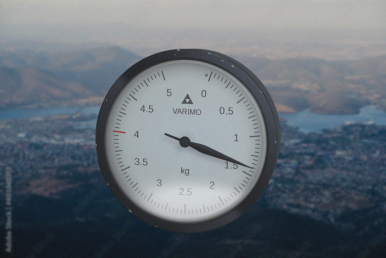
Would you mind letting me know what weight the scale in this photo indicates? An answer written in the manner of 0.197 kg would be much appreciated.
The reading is 1.4 kg
